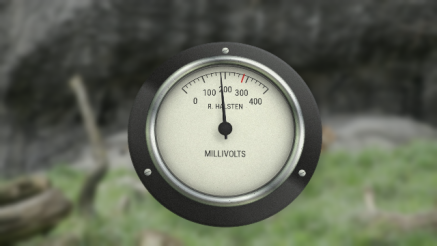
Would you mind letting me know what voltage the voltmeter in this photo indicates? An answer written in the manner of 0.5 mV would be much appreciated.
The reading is 180 mV
